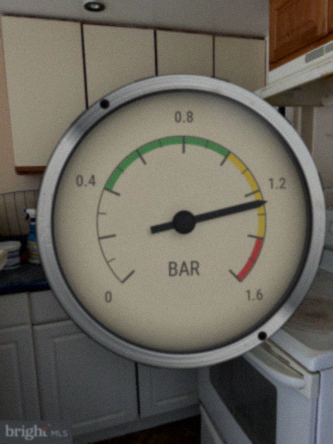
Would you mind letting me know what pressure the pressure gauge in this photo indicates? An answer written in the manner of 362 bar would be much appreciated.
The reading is 1.25 bar
